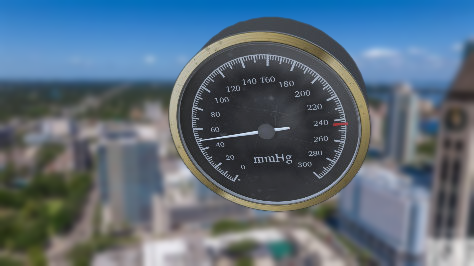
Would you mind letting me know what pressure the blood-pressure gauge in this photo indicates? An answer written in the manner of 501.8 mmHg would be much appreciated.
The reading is 50 mmHg
